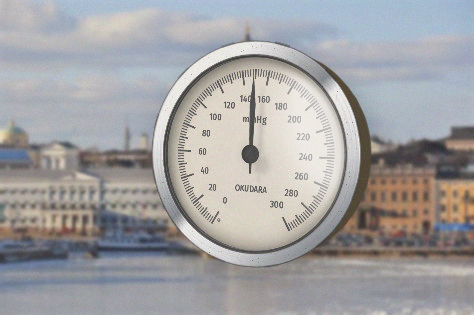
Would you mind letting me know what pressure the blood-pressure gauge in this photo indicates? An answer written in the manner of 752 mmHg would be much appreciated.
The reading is 150 mmHg
